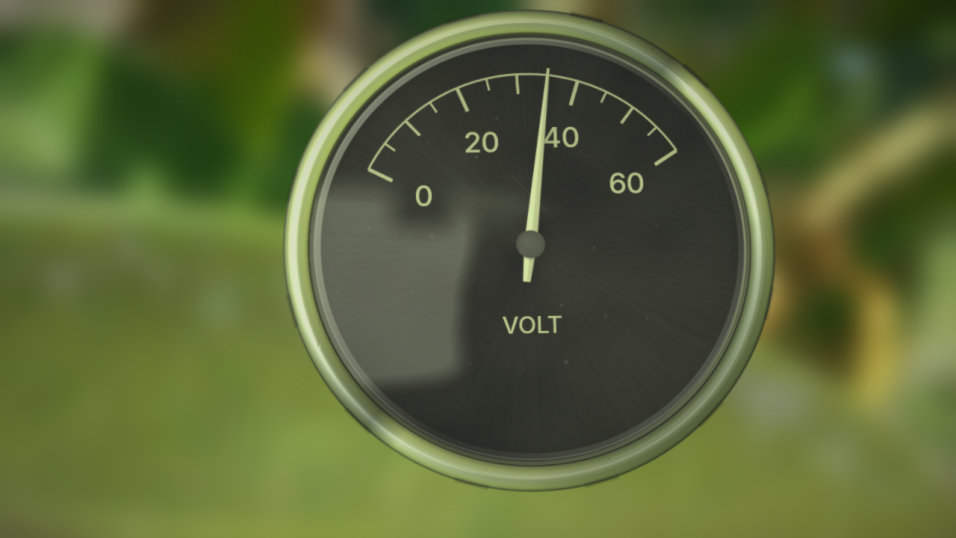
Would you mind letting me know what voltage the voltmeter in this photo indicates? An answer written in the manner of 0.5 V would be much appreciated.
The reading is 35 V
